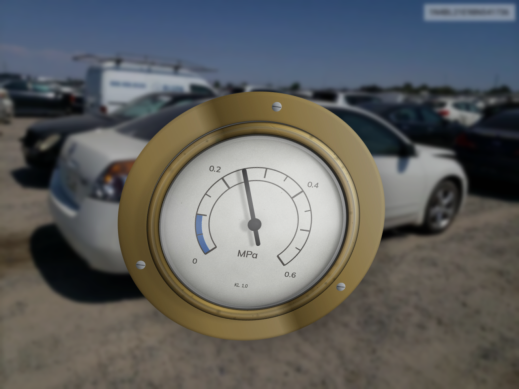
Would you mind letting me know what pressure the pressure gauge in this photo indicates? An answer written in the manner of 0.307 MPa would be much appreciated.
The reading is 0.25 MPa
